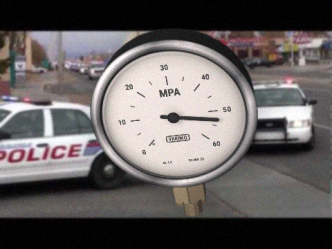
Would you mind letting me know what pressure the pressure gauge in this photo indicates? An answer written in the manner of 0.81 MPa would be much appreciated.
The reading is 52.5 MPa
